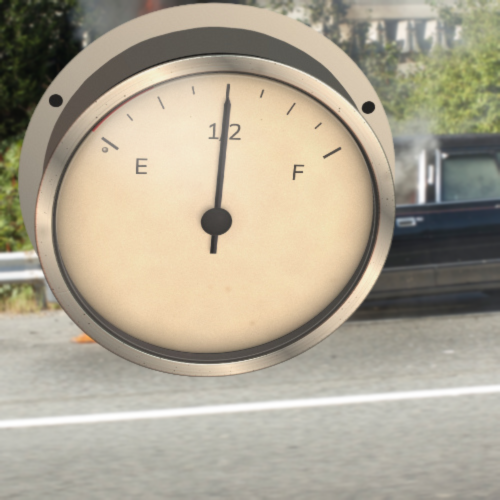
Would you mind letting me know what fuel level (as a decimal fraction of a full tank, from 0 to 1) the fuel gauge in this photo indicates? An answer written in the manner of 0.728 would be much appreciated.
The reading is 0.5
